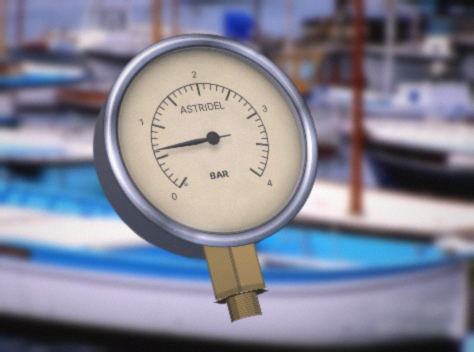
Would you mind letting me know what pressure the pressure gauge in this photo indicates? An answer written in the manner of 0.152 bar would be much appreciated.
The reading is 0.6 bar
